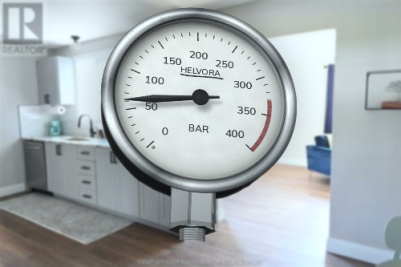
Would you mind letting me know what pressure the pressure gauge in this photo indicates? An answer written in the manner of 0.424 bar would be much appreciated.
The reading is 60 bar
